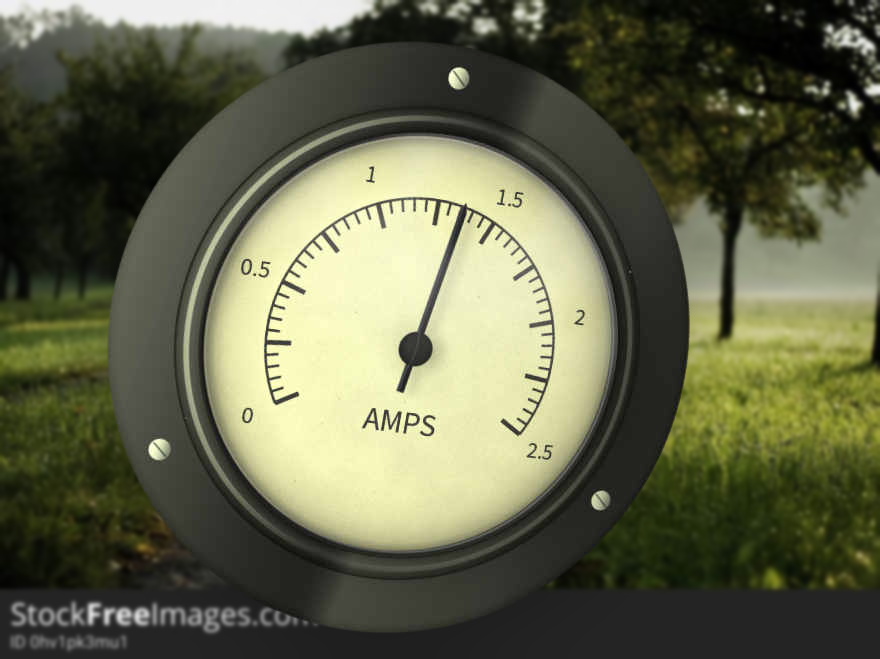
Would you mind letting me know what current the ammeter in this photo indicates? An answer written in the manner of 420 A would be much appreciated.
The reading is 1.35 A
